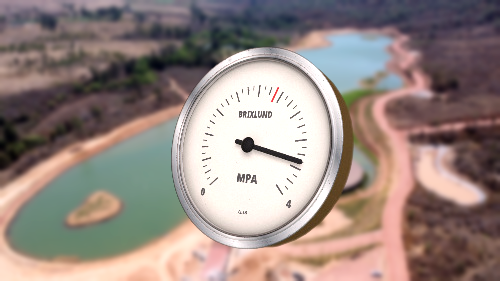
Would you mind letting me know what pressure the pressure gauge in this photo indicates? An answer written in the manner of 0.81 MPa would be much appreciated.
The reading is 3.5 MPa
